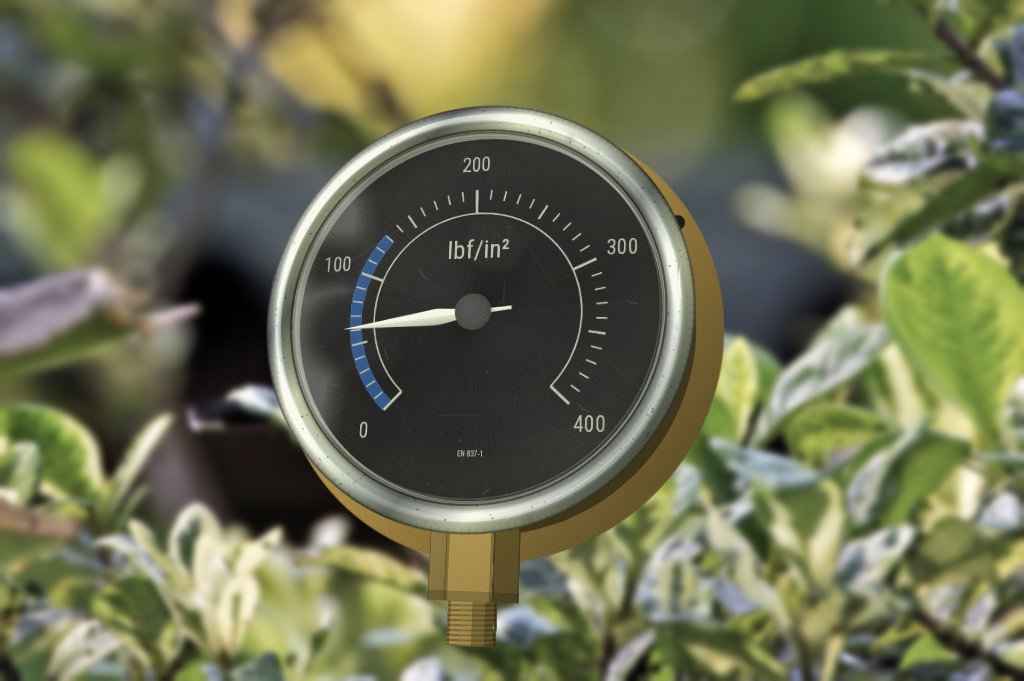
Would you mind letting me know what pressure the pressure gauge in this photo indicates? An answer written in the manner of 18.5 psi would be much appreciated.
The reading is 60 psi
